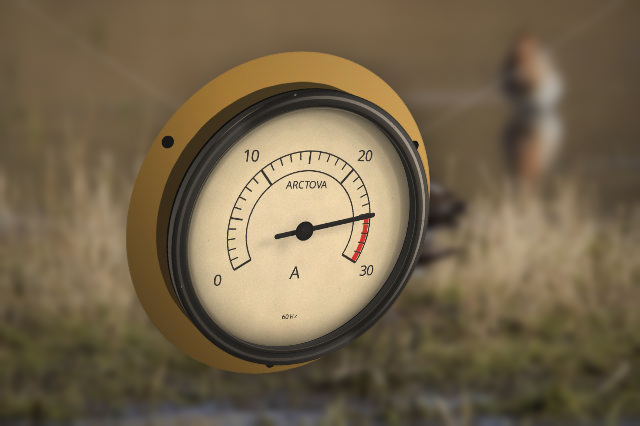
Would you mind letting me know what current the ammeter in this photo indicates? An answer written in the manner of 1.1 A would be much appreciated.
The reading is 25 A
